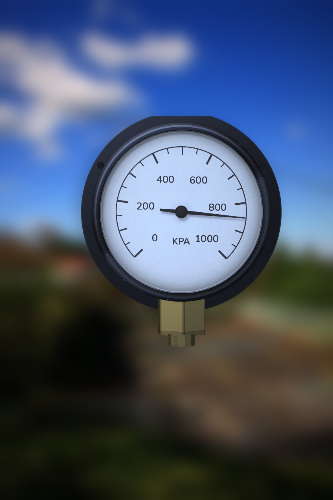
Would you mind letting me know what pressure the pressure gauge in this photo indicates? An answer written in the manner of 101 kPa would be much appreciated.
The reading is 850 kPa
